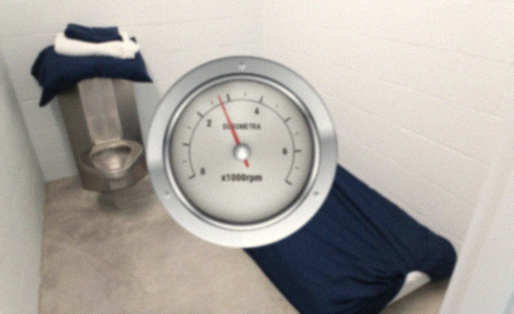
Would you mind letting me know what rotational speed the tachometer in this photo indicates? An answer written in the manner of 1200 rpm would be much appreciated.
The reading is 2750 rpm
